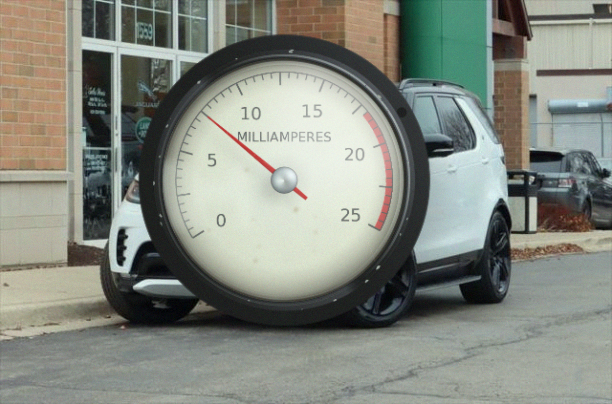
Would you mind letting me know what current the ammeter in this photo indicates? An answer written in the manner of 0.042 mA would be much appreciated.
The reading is 7.5 mA
